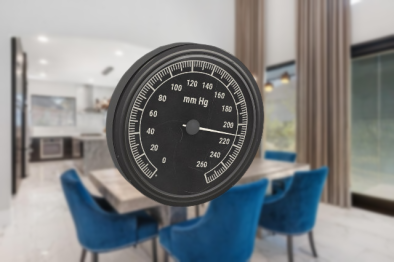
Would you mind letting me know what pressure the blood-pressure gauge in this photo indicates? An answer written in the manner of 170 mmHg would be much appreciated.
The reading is 210 mmHg
